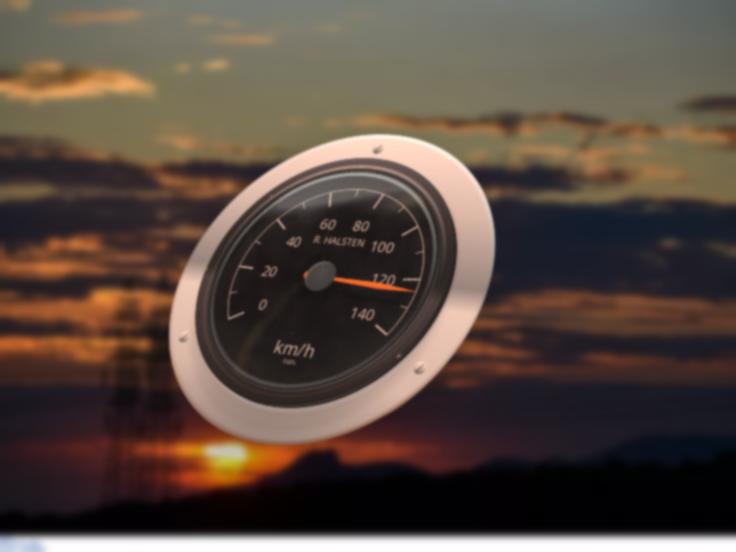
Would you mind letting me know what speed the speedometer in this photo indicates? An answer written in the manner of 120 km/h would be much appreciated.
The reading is 125 km/h
